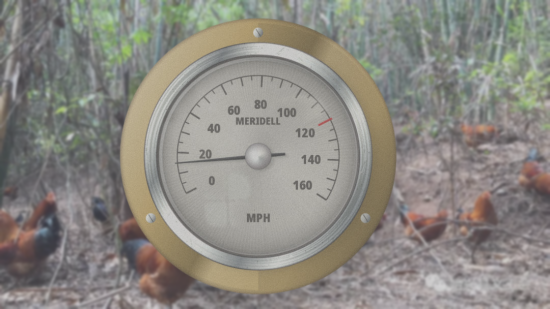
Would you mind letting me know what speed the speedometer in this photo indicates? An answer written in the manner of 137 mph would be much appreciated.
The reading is 15 mph
